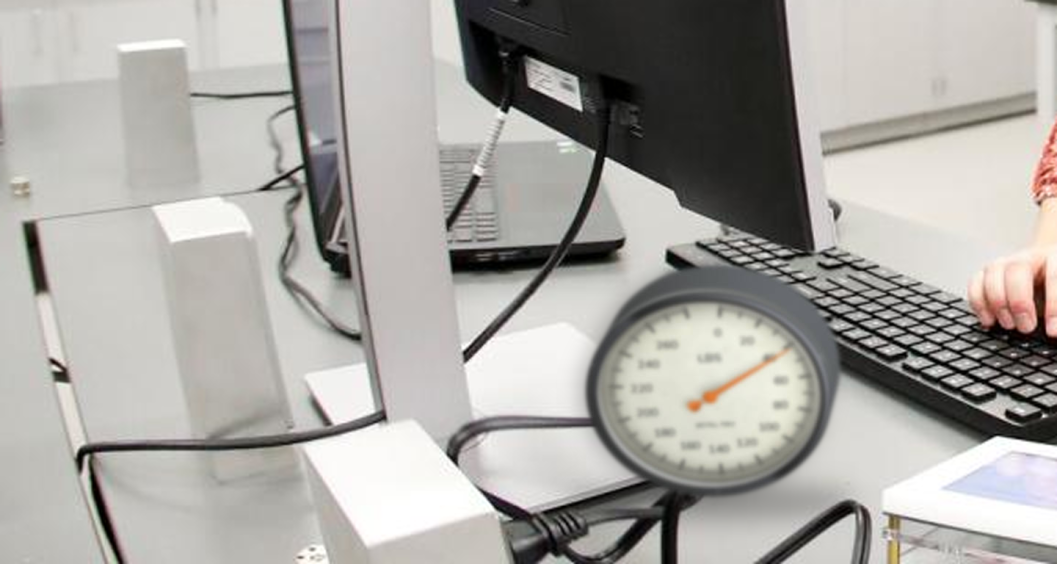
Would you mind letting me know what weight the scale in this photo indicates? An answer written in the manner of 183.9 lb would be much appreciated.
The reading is 40 lb
